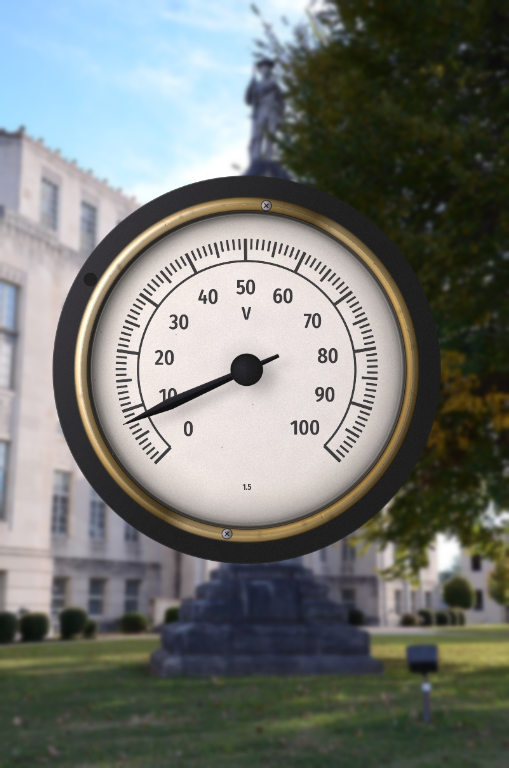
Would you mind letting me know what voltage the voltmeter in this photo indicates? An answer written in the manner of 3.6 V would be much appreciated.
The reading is 8 V
